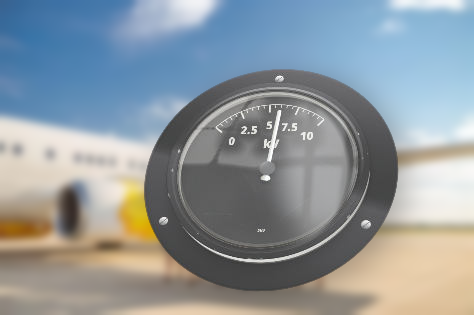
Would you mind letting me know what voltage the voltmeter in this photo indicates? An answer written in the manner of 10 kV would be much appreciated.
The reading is 6 kV
